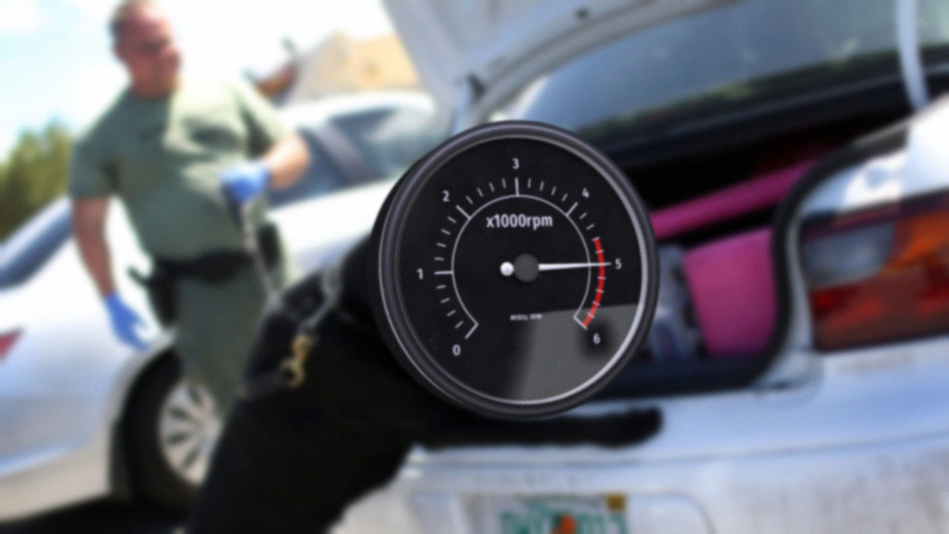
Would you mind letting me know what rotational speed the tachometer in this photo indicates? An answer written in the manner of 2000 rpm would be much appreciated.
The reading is 5000 rpm
